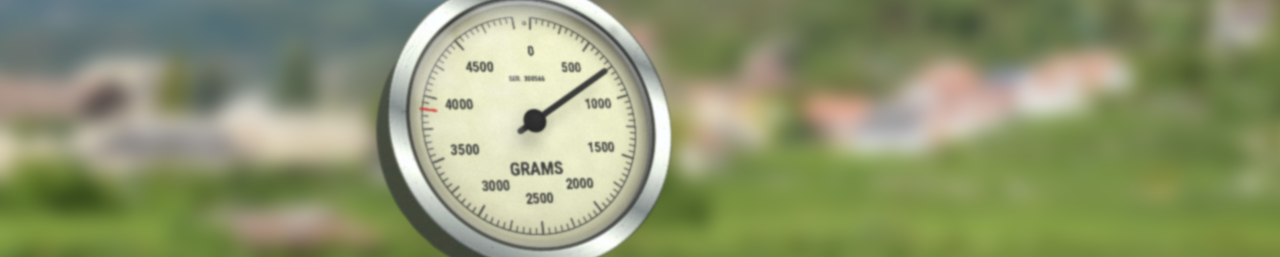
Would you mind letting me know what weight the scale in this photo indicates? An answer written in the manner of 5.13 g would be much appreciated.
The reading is 750 g
